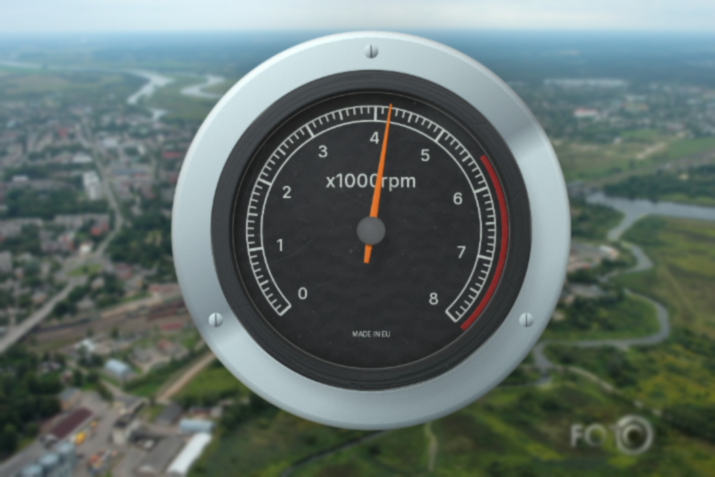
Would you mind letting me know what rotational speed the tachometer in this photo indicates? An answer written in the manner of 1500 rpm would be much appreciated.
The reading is 4200 rpm
